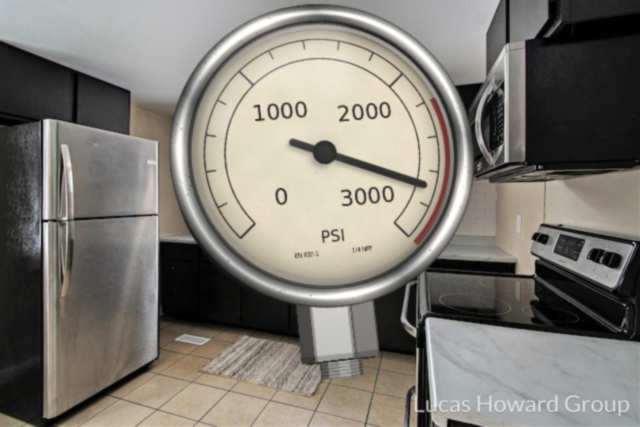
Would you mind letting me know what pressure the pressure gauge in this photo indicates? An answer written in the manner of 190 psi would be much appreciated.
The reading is 2700 psi
